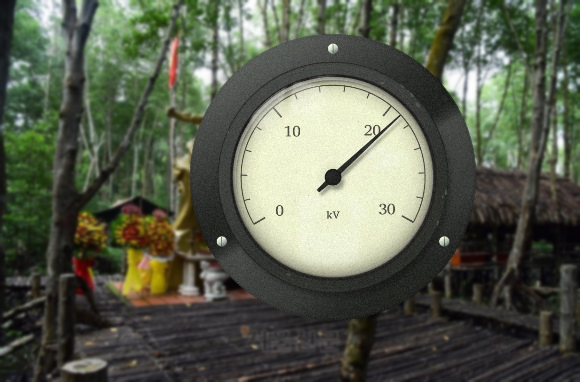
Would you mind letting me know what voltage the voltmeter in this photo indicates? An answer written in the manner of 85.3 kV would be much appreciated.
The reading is 21 kV
